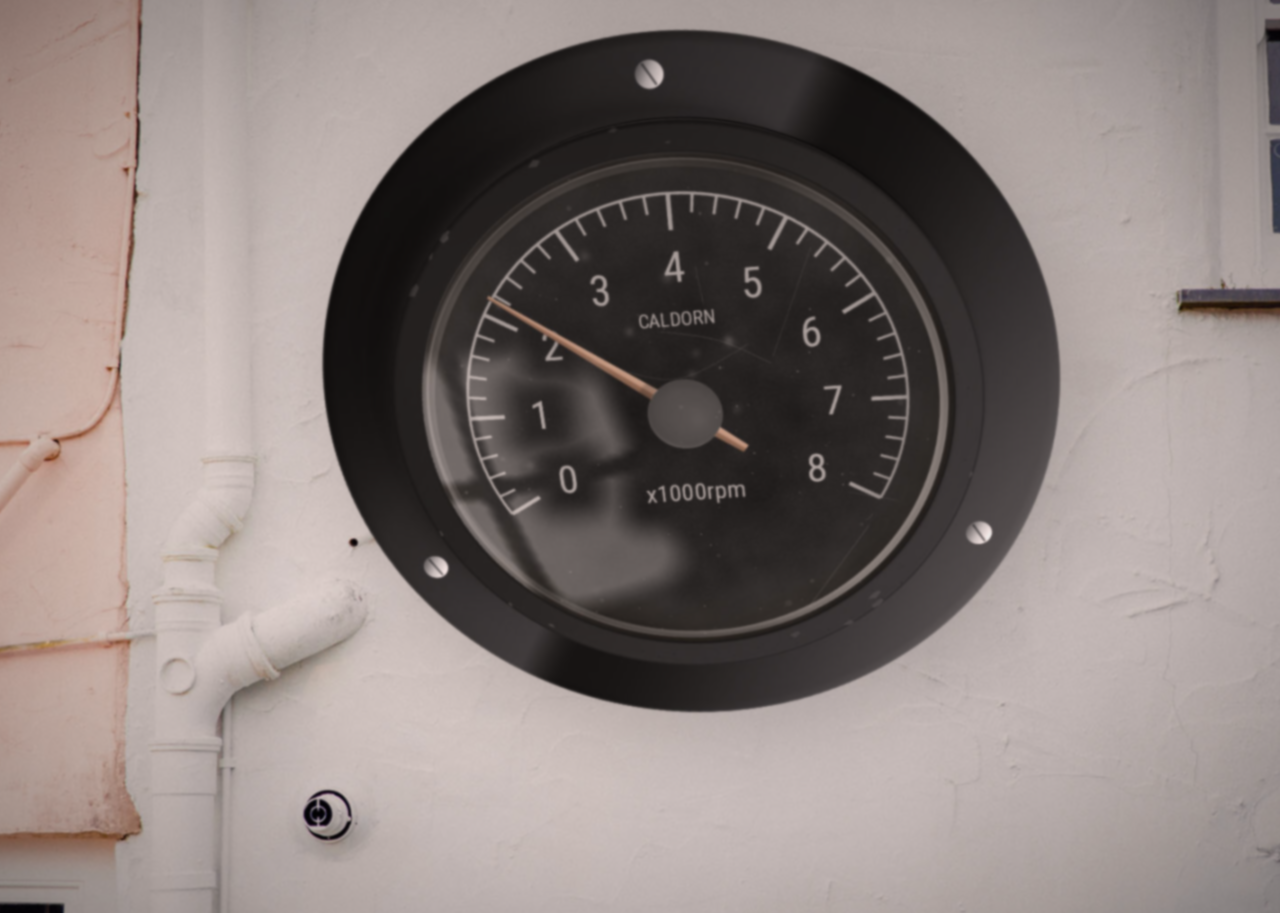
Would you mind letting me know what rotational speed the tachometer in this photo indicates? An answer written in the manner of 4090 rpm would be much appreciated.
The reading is 2200 rpm
